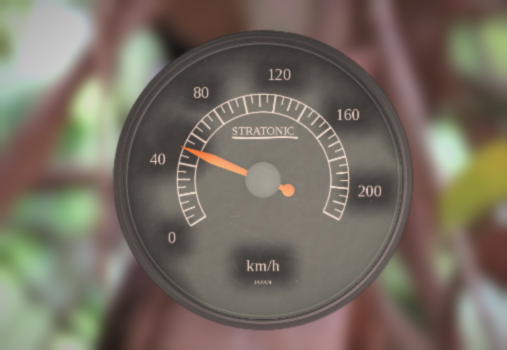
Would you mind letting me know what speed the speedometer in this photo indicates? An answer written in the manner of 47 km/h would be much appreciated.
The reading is 50 km/h
